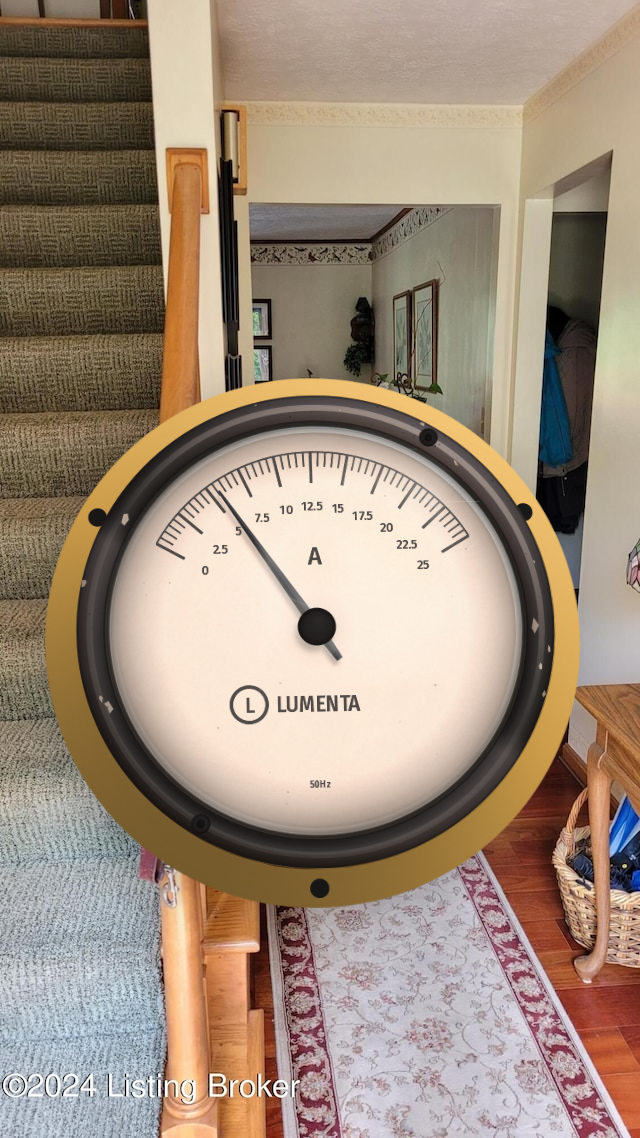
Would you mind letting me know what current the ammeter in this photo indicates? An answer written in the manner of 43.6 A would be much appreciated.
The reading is 5.5 A
